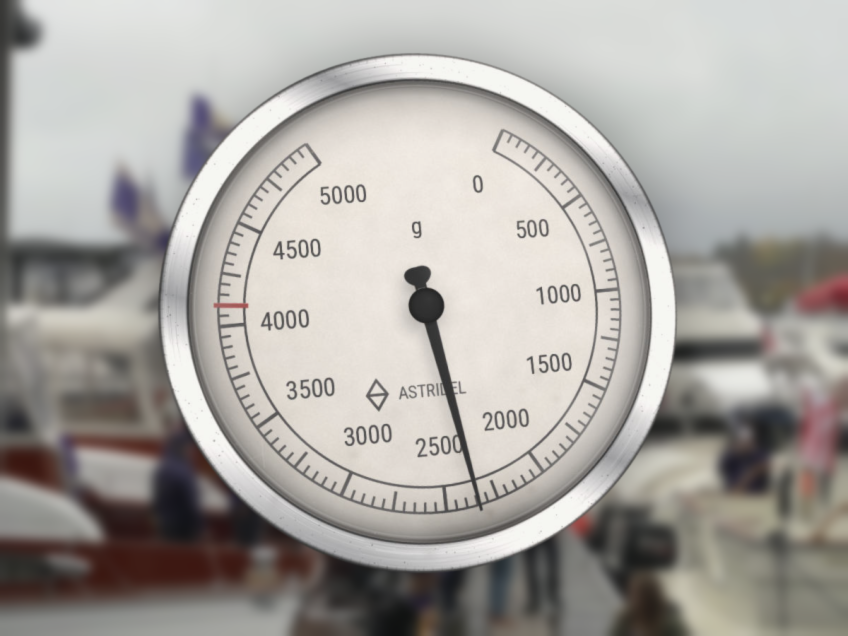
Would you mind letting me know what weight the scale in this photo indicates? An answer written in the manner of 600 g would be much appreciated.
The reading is 2350 g
